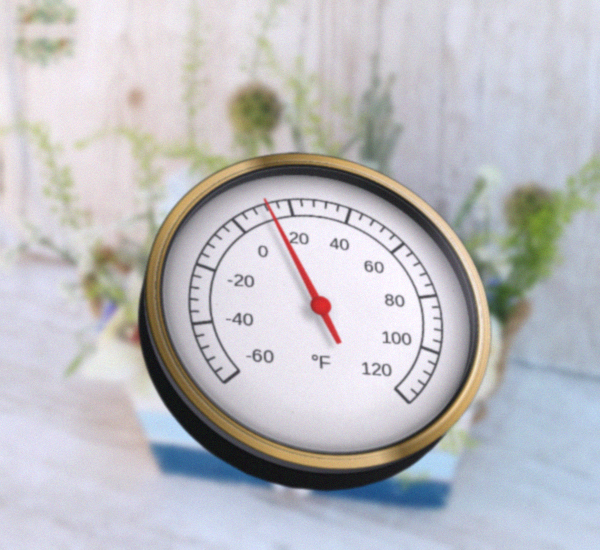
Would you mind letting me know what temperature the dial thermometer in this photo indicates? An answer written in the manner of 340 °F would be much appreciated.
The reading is 12 °F
